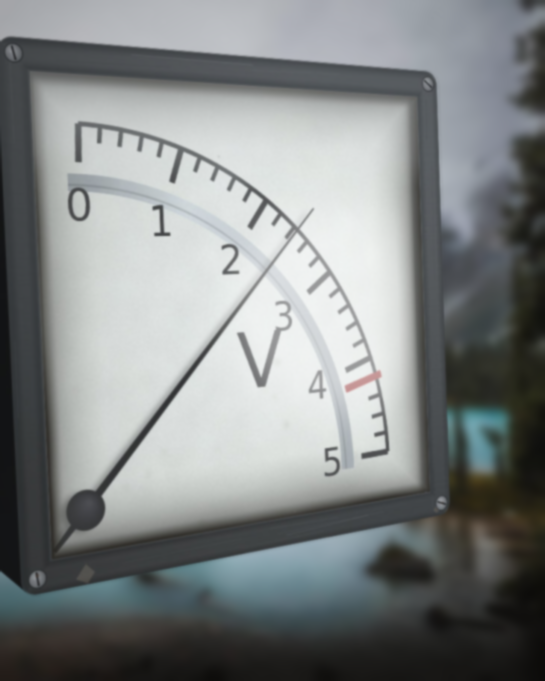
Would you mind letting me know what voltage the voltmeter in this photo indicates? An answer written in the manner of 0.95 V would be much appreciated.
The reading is 2.4 V
